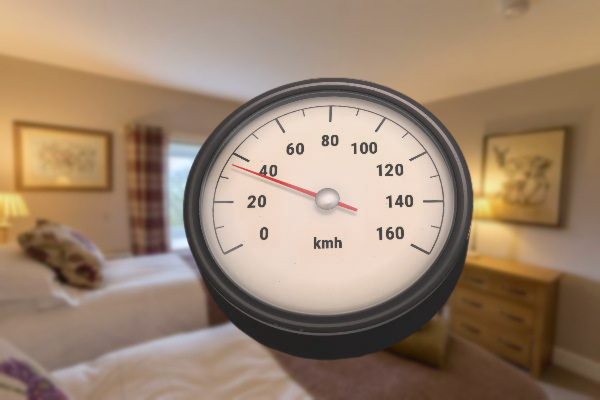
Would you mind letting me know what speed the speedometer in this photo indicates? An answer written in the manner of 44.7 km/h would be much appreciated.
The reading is 35 km/h
